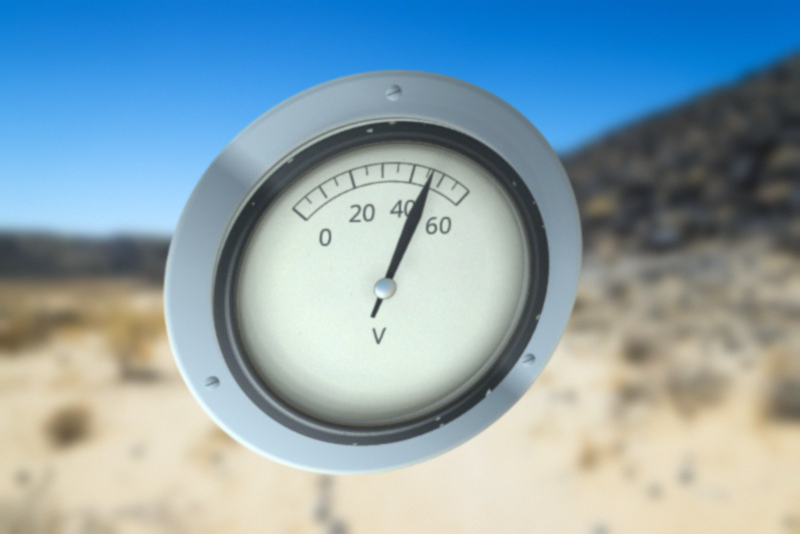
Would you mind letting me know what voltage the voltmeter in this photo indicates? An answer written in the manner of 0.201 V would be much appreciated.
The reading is 45 V
